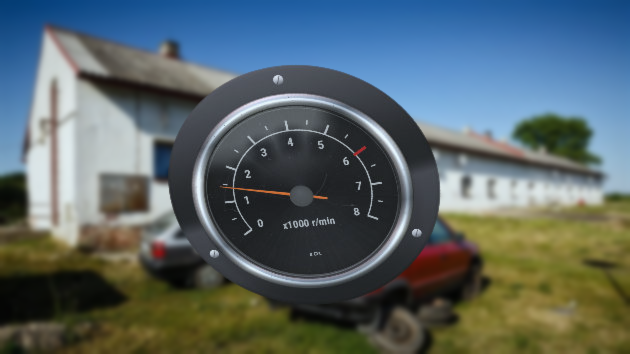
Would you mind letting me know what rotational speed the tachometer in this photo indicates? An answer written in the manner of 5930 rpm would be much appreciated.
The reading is 1500 rpm
